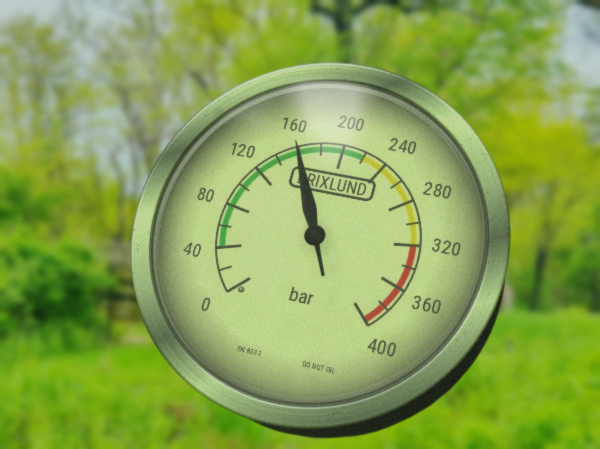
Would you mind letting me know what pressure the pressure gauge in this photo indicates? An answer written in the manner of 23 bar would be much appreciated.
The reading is 160 bar
